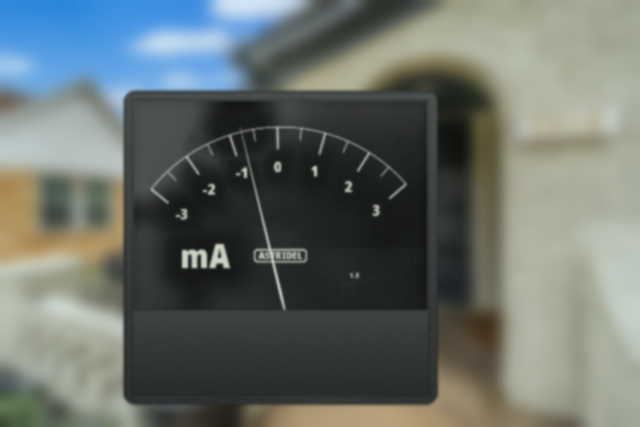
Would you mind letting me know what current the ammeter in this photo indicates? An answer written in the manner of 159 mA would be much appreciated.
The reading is -0.75 mA
